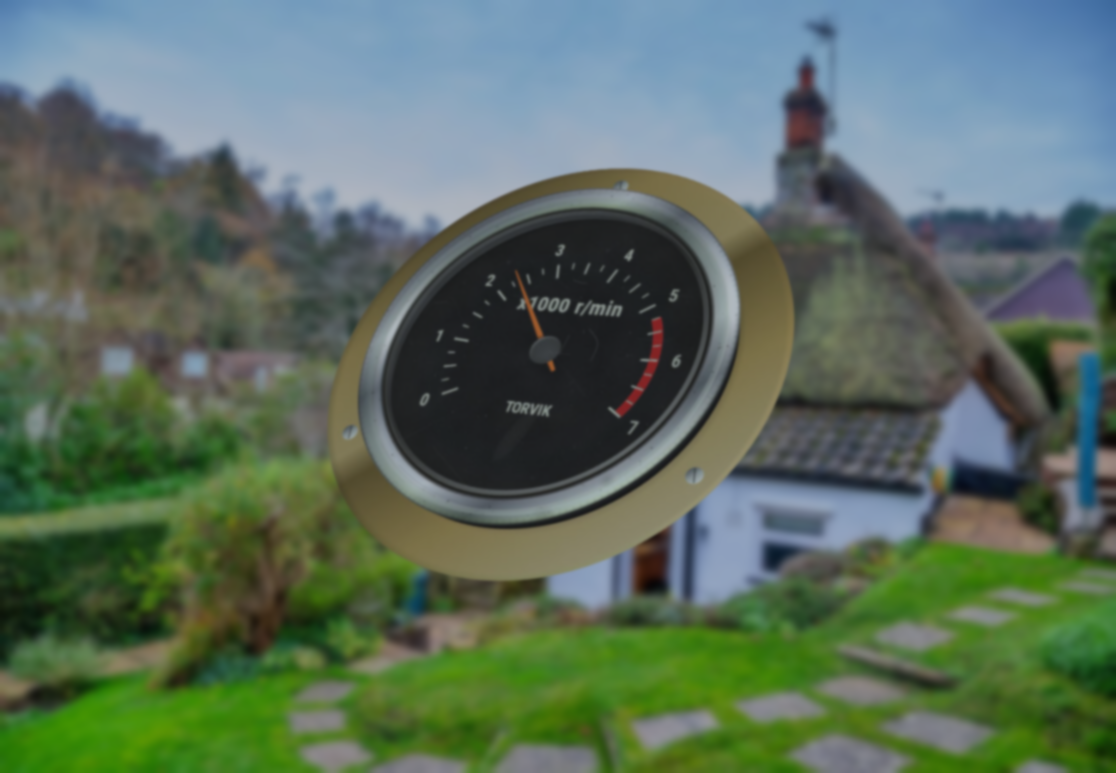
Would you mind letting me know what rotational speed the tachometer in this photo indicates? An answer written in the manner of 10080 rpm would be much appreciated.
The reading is 2375 rpm
